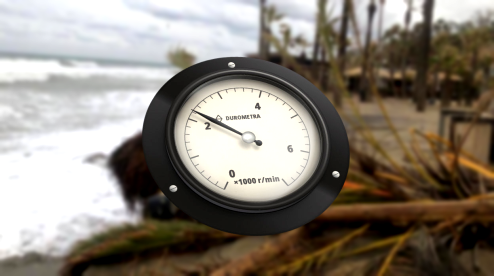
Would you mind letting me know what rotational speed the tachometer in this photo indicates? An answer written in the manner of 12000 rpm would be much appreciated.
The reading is 2200 rpm
